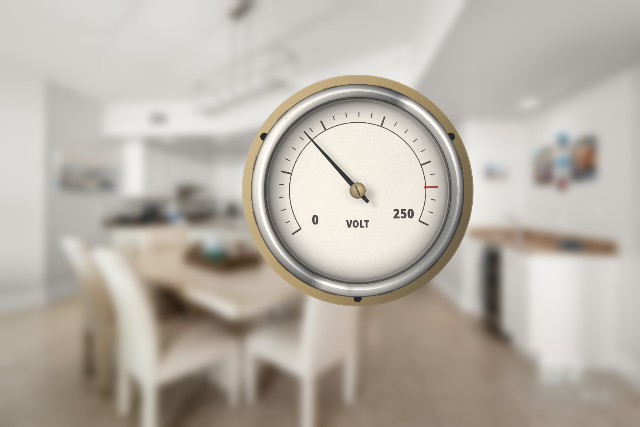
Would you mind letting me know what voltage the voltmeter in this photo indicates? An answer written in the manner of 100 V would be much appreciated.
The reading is 85 V
